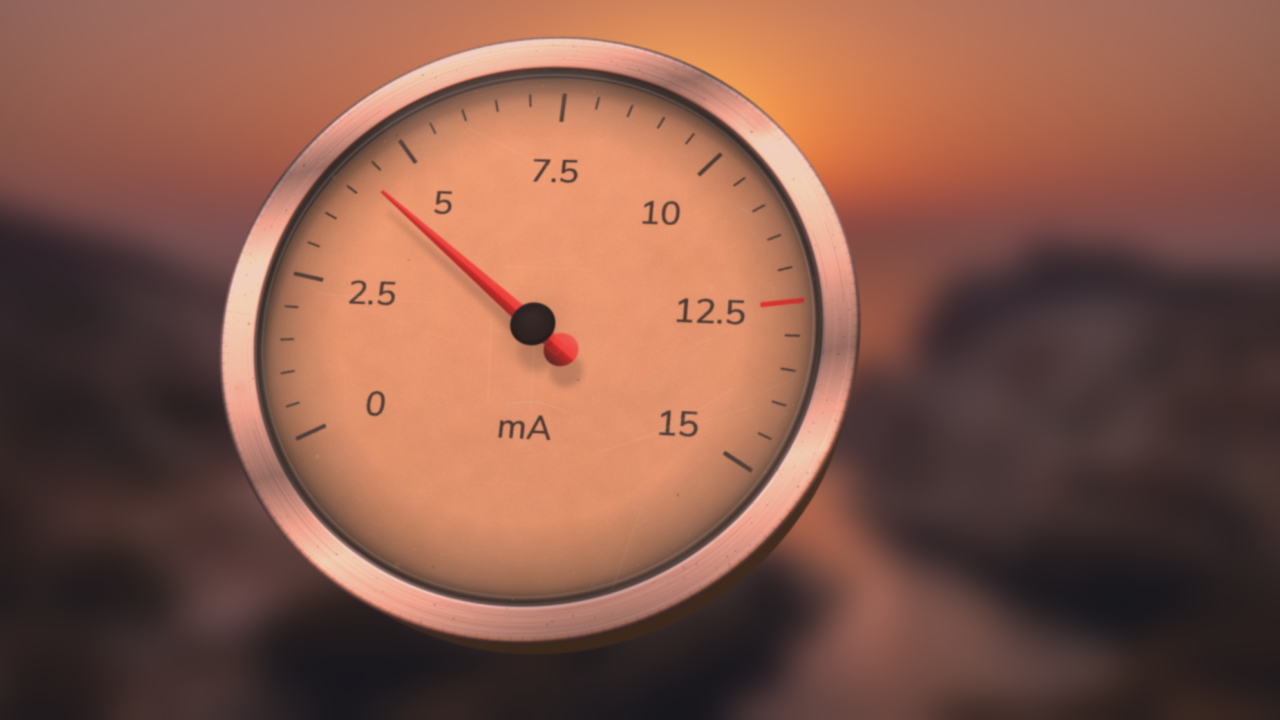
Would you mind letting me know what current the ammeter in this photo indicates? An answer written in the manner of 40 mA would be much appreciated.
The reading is 4.25 mA
